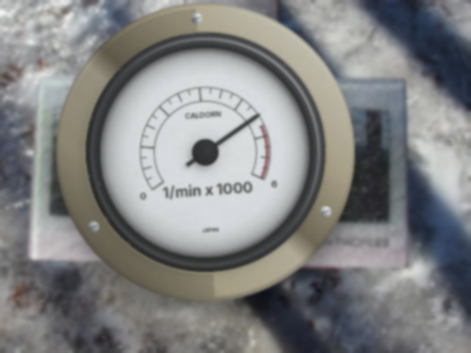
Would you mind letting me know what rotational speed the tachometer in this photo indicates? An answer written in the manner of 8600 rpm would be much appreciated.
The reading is 4500 rpm
